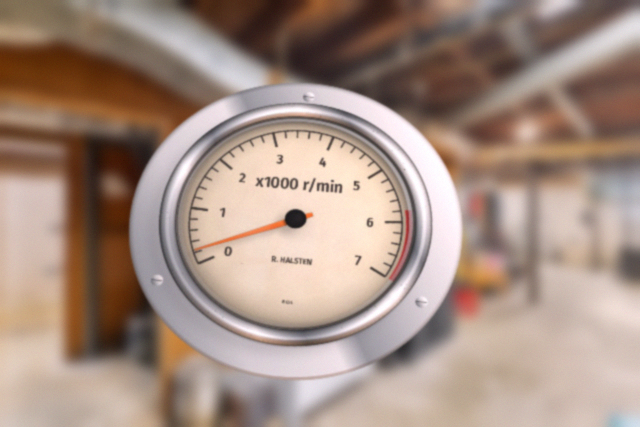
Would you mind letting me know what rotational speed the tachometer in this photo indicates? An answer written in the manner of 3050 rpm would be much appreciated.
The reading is 200 rpm
